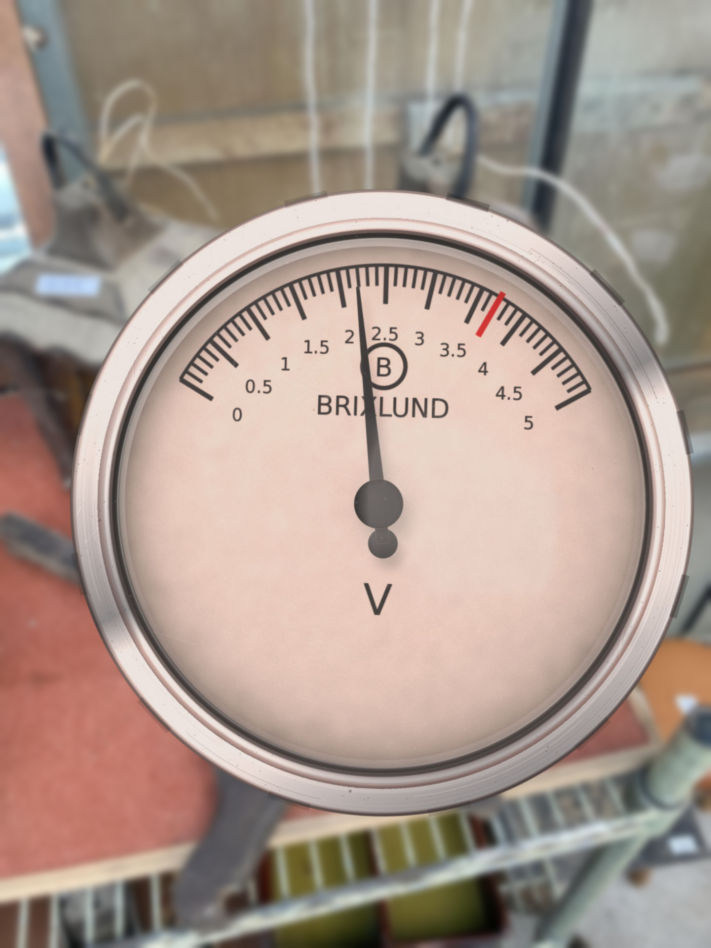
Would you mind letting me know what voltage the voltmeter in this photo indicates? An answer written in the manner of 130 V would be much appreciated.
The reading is 2.2 V
